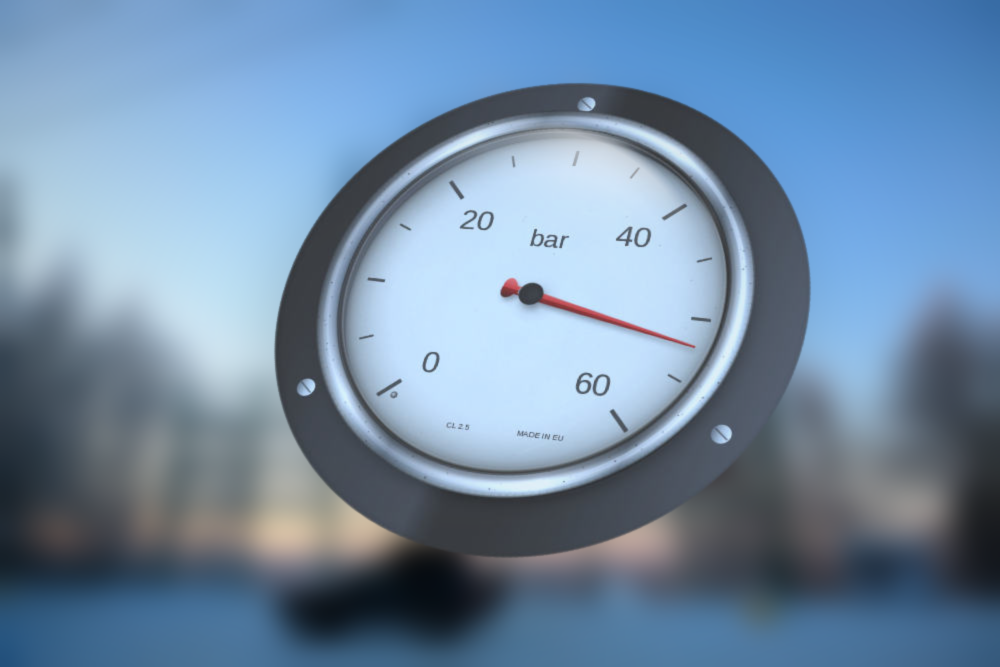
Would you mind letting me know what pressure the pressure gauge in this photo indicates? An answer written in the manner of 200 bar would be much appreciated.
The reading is 52.5 bar
